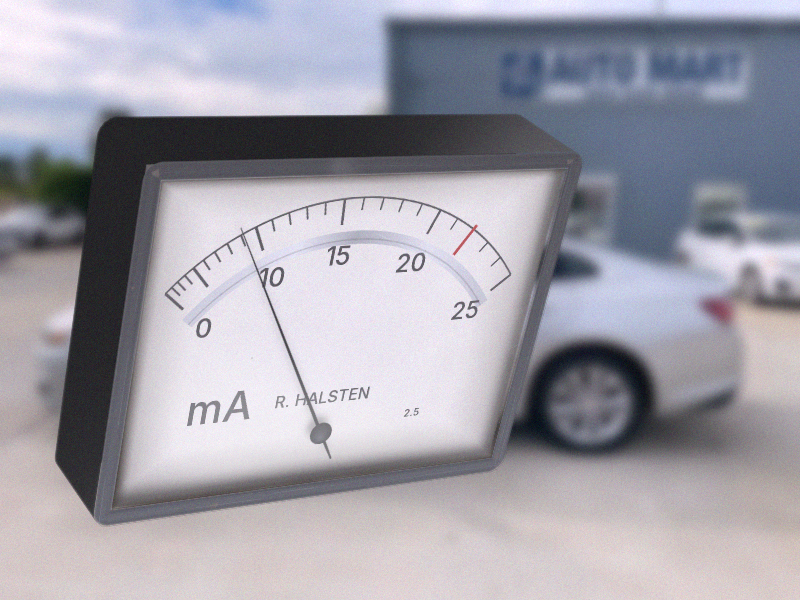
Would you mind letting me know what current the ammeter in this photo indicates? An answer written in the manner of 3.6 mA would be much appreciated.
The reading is 9 mA
